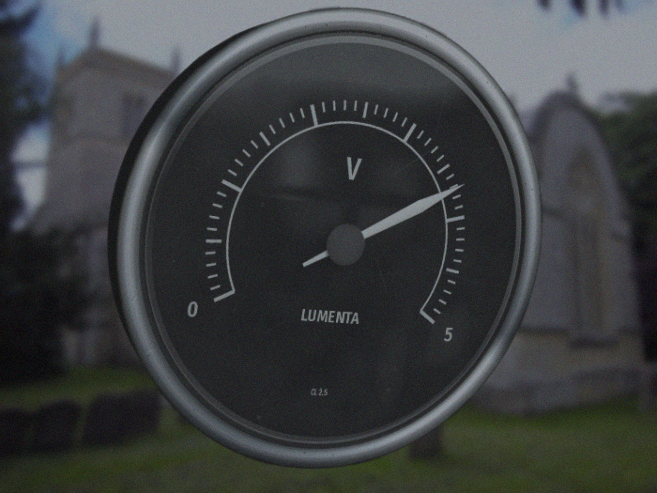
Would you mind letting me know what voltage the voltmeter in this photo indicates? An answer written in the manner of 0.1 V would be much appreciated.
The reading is 3.7 V
